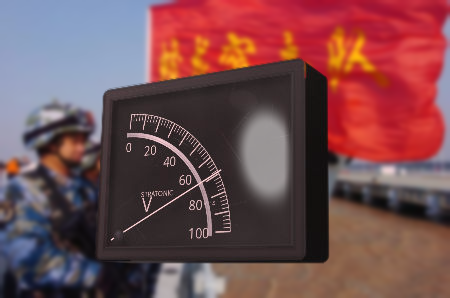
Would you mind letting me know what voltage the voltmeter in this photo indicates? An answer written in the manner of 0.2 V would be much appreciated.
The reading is 70 V
